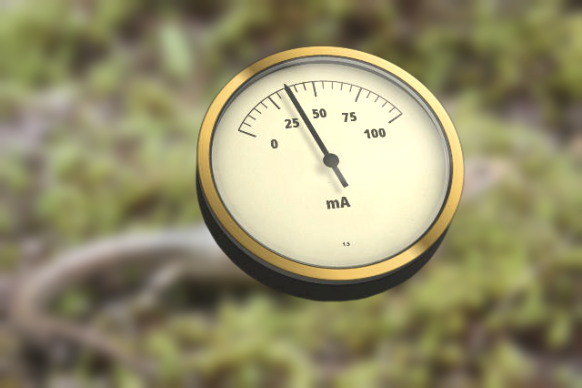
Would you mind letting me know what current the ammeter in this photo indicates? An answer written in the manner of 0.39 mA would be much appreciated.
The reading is 35 mA
